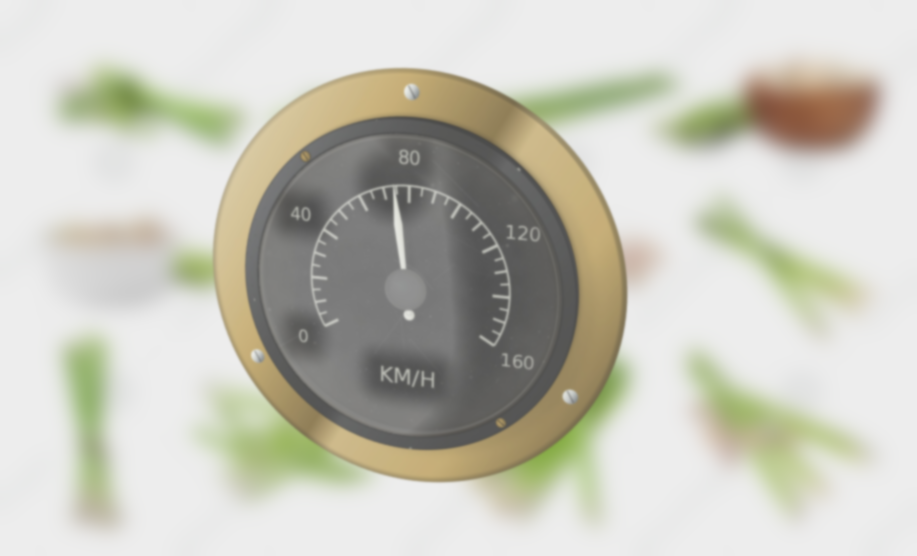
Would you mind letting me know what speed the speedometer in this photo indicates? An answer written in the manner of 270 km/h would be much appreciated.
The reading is 75 km/h
